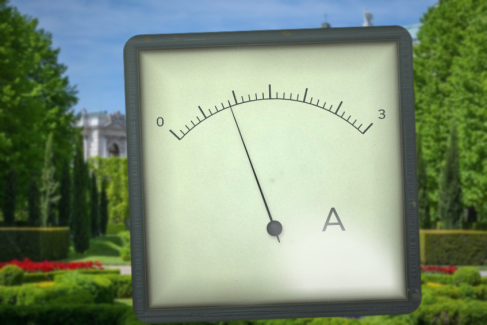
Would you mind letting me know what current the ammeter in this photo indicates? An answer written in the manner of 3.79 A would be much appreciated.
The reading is 0.9 A
